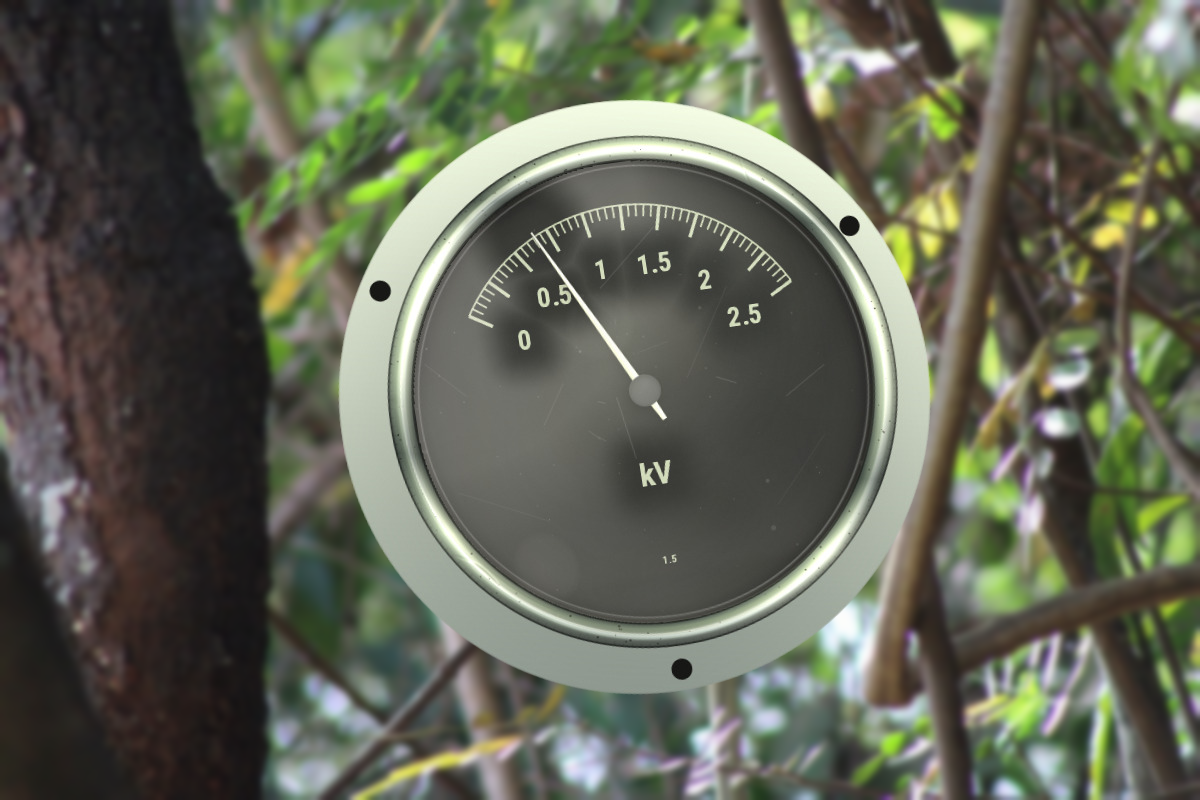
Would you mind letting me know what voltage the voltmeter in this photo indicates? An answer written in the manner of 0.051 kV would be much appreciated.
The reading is 0.65 kV
